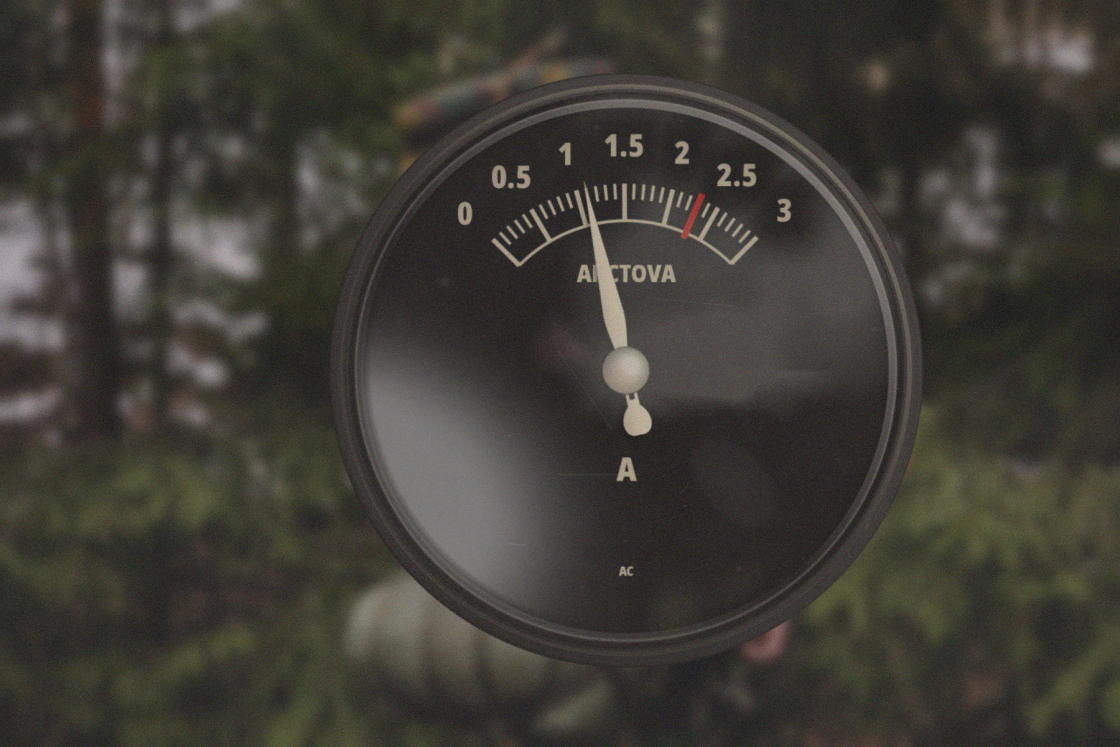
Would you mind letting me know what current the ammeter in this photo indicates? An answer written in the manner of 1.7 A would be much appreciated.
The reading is 1.1 A
